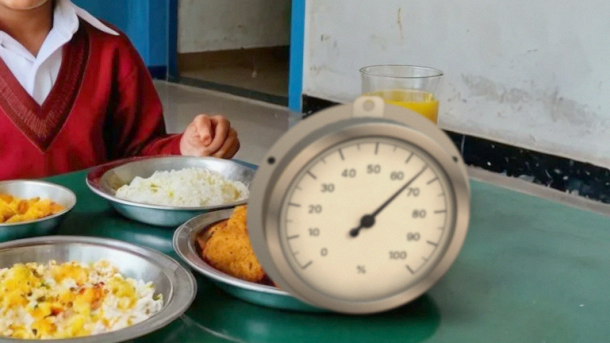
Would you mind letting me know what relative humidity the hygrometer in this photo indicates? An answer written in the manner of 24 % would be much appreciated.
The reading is 65 %
